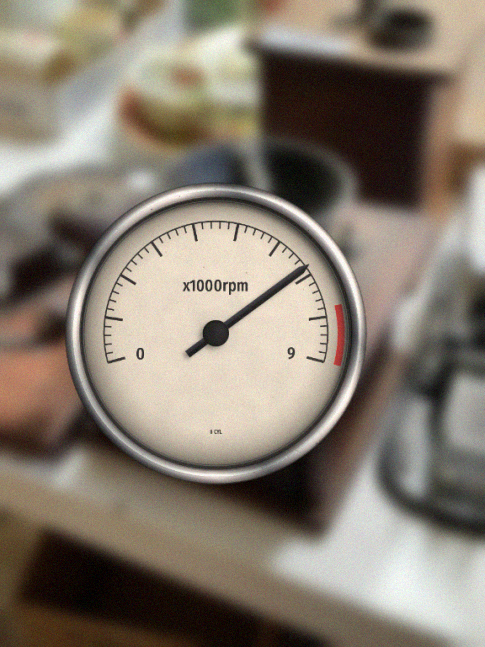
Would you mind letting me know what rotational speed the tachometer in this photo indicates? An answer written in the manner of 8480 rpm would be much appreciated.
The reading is 6800 rpm
